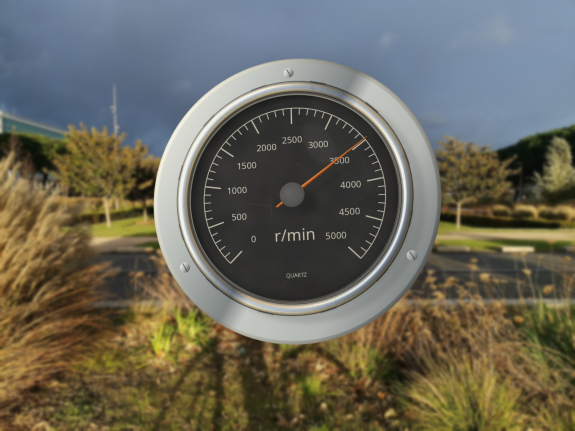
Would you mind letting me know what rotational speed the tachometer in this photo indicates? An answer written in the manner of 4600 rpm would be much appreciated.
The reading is 3500 rpm
